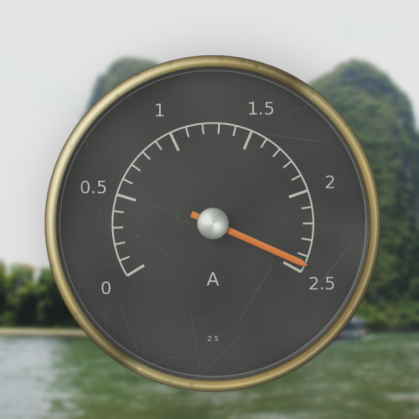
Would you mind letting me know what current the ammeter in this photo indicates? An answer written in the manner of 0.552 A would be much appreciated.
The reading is 2.45 A
